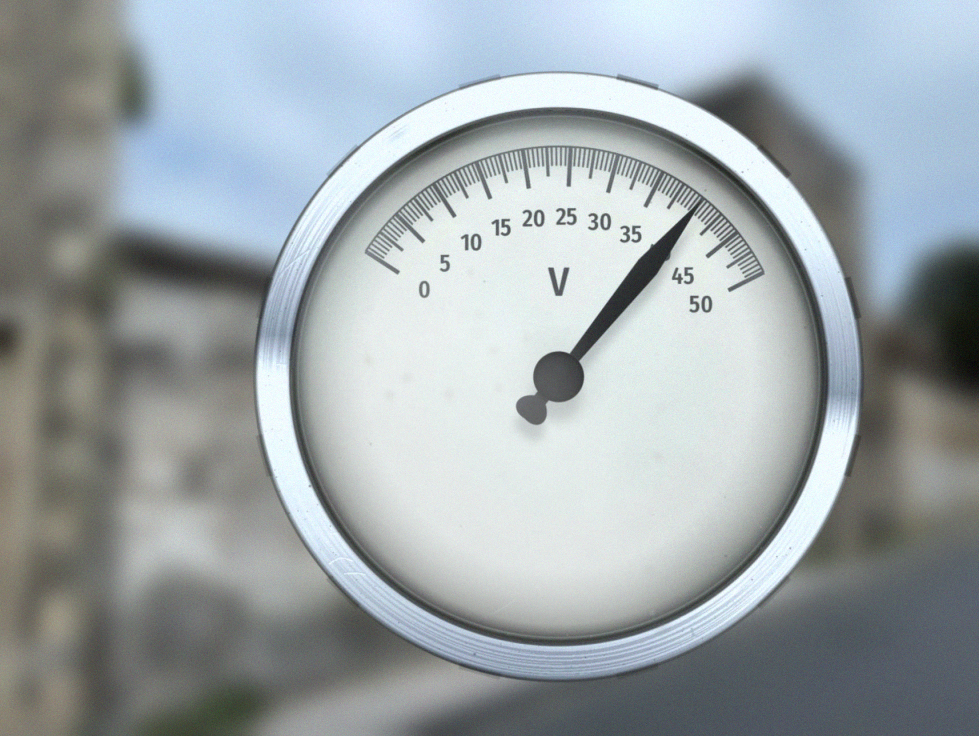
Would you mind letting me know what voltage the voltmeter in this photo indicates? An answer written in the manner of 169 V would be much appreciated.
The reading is 40 V
